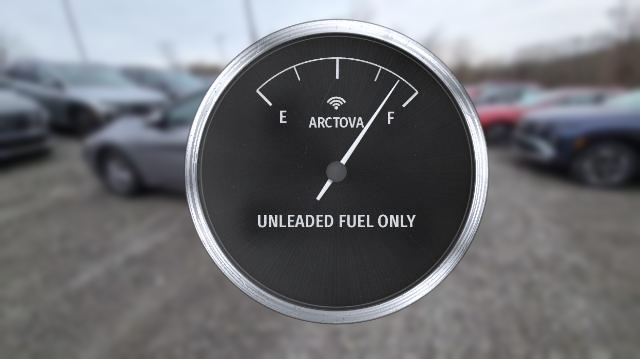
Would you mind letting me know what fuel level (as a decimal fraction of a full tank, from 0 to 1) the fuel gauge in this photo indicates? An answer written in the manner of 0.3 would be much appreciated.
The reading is 0.875
